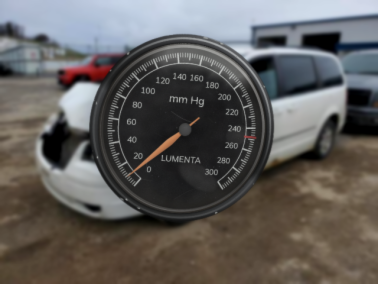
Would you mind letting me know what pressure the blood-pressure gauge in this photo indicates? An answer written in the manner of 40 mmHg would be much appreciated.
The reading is 10 mmHg
